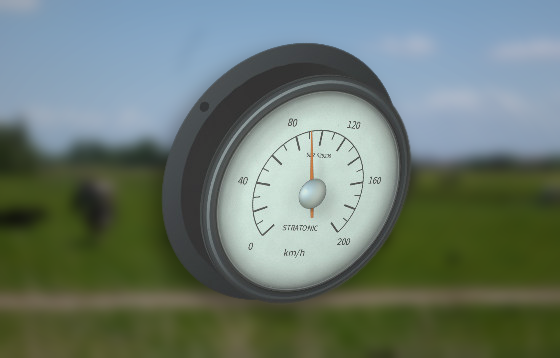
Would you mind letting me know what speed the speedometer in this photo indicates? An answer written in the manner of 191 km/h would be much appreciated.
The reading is 90 km/h
